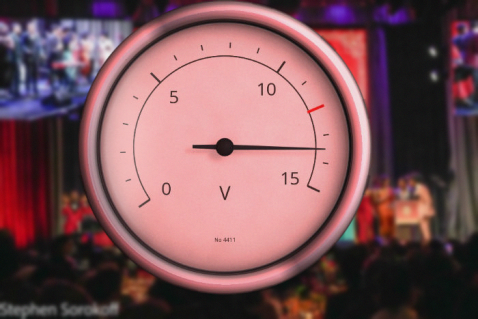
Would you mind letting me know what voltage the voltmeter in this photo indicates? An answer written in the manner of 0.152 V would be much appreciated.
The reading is 13.5 V
